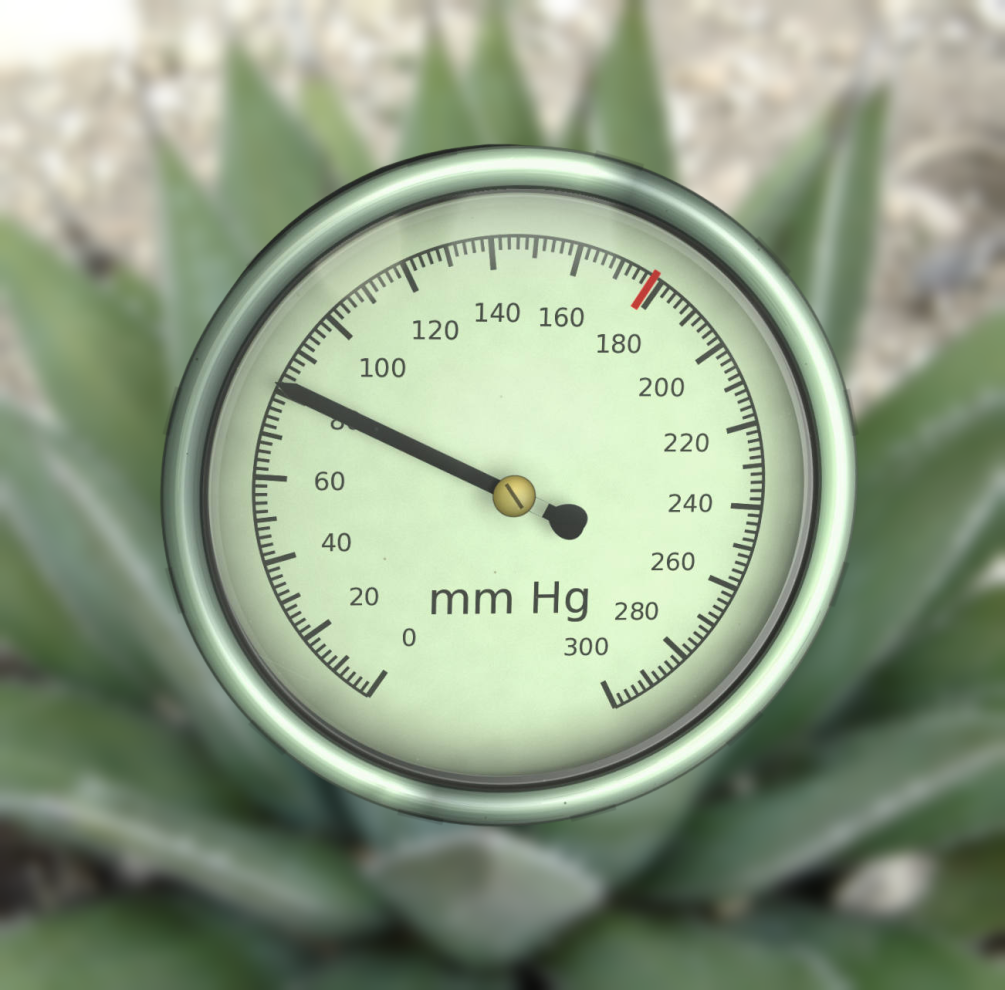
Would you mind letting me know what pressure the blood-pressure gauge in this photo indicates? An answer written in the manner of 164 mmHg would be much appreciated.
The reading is 82 mmHg
